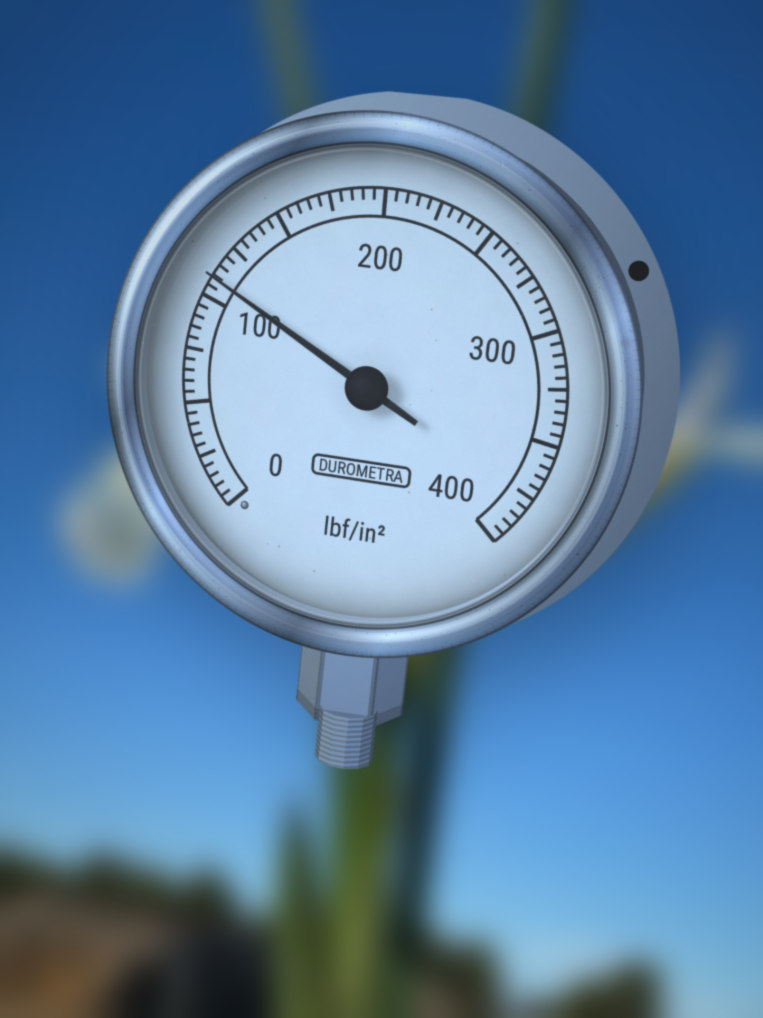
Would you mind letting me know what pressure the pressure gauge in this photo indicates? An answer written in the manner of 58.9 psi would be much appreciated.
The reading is 110 psi
